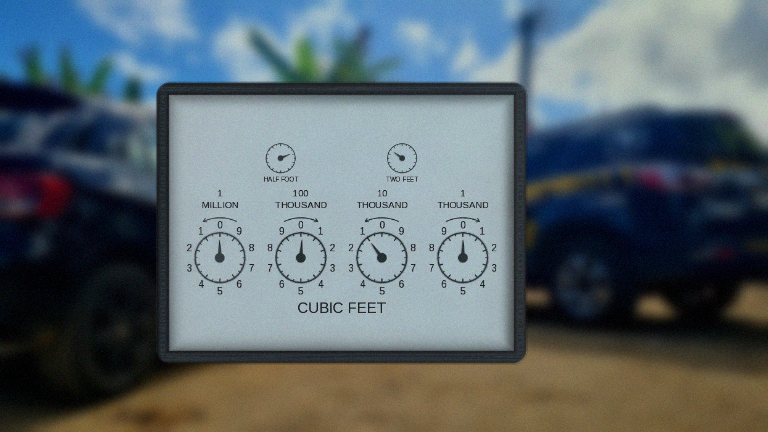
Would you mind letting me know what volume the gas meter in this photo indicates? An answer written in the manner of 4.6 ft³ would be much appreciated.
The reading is 1000 ft³
